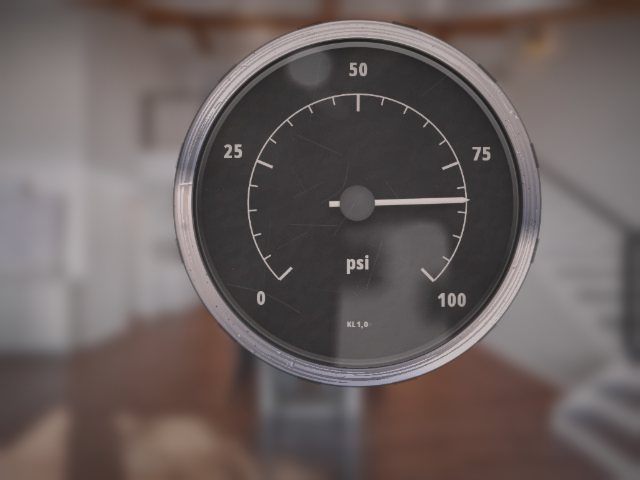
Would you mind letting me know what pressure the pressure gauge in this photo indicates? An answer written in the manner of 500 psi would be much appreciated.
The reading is 82.5 psi
